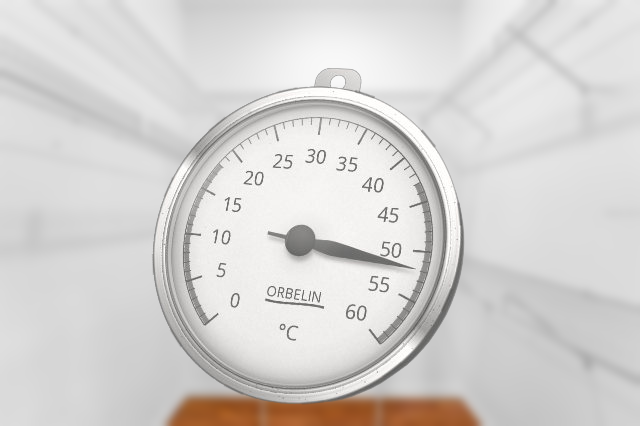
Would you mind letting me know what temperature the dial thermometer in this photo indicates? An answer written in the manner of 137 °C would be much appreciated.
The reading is 52 °C
